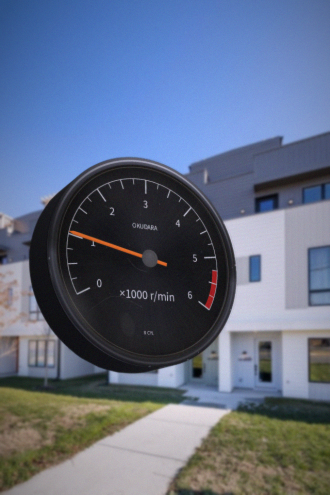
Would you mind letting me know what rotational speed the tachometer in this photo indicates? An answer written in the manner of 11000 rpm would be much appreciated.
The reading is 1000 rpm
